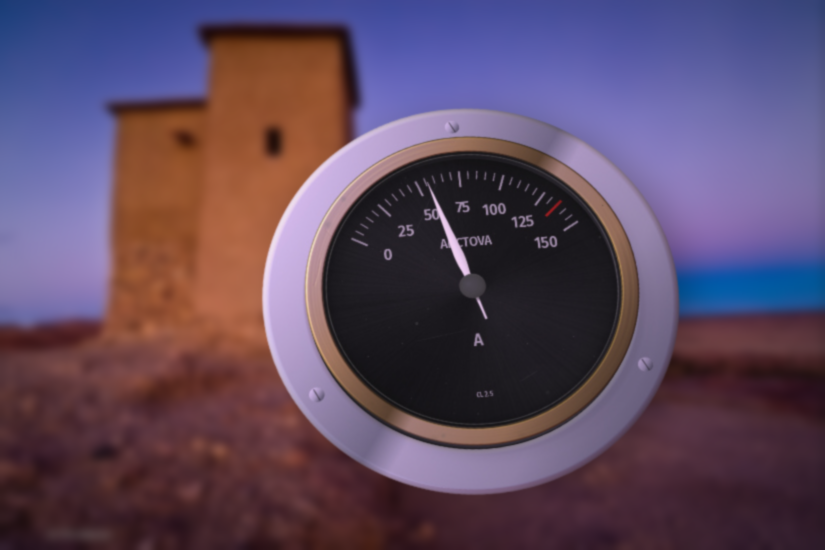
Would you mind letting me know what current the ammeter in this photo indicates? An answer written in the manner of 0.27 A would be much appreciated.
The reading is 55 A
